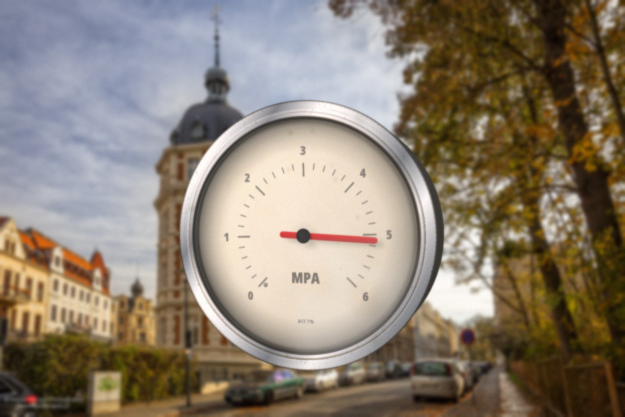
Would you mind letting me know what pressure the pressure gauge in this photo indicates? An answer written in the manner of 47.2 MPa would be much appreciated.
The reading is 5.1 MPa
